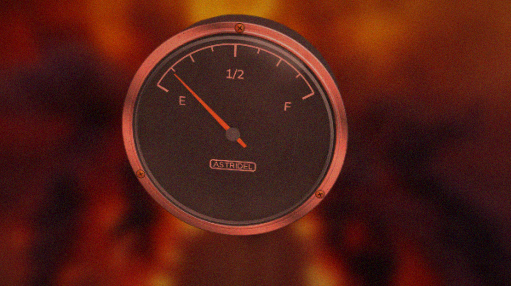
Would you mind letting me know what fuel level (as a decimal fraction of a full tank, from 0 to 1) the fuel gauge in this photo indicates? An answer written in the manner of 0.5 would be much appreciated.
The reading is 0.125
